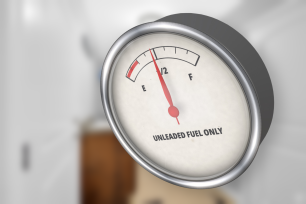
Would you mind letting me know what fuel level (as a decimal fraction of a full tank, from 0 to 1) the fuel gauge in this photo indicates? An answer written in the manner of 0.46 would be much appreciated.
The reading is 0.5
